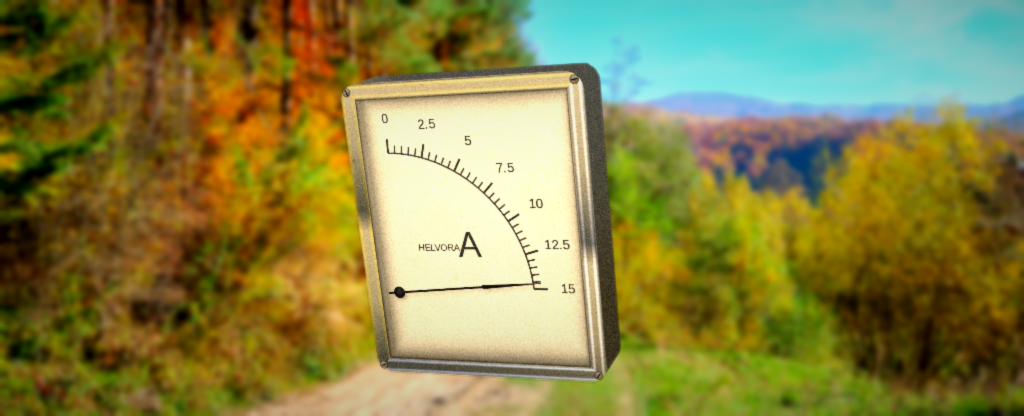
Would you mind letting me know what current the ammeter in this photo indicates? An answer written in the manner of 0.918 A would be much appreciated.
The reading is 14.5 A
